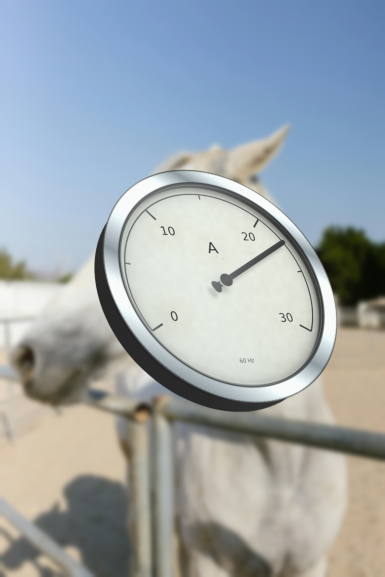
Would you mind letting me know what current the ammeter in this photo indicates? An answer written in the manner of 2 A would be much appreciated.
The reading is 22.5 A
